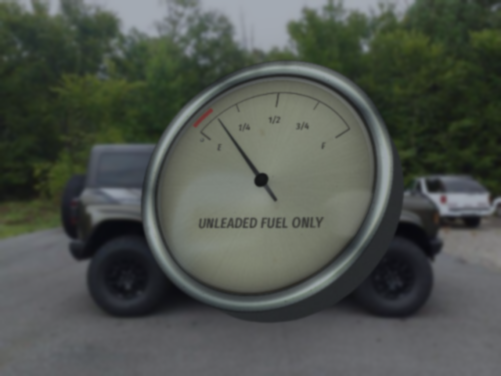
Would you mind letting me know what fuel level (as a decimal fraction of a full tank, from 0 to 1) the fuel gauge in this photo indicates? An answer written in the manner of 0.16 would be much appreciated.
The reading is 0.125
